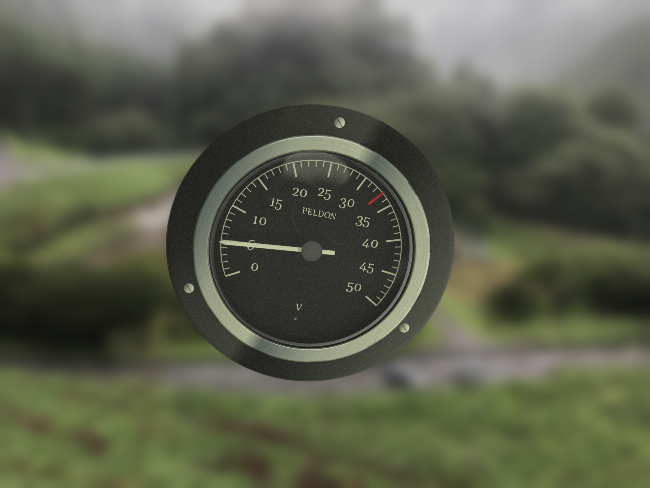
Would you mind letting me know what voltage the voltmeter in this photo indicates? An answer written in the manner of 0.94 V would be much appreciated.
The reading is 5 V
